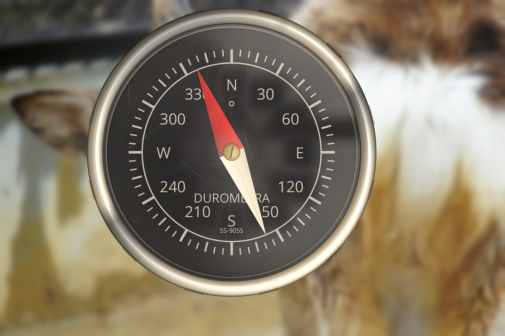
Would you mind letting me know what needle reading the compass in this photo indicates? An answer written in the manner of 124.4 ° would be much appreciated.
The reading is 337.5 °
